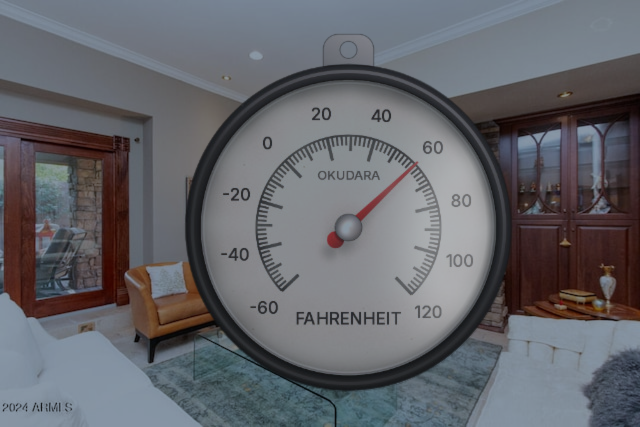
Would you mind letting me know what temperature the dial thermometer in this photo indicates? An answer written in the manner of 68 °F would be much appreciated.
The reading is 60 °F
